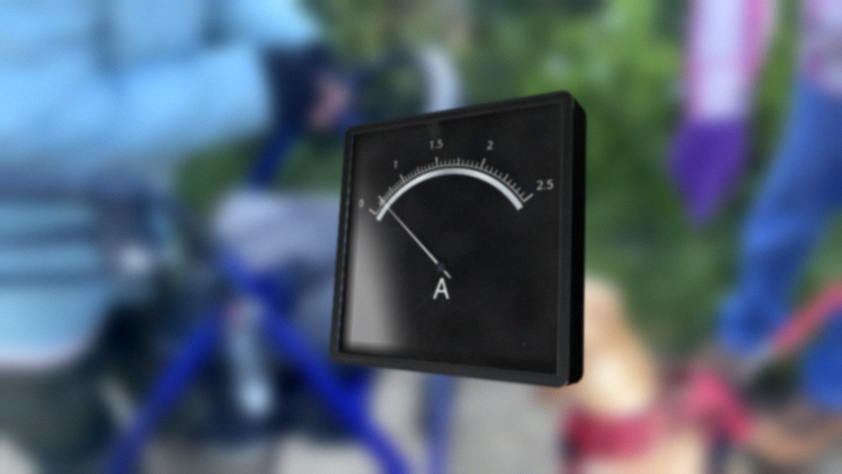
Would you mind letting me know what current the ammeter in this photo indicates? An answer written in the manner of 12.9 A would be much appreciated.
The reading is 0.5 A
